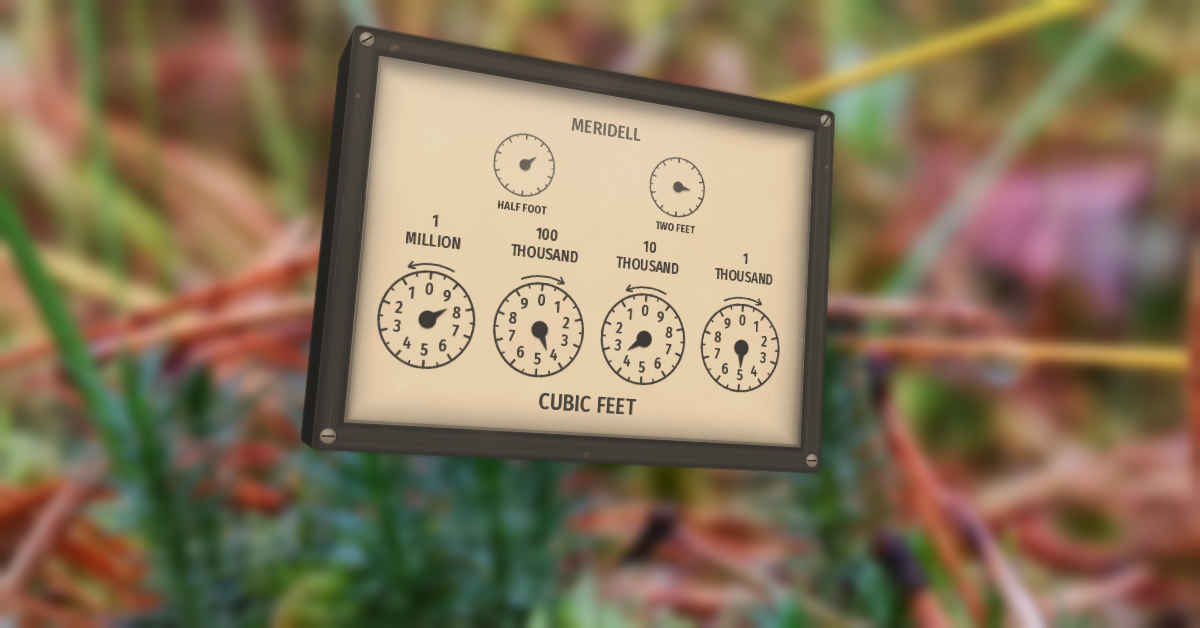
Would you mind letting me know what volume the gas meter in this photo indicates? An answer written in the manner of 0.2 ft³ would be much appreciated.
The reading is 843500 ft³
